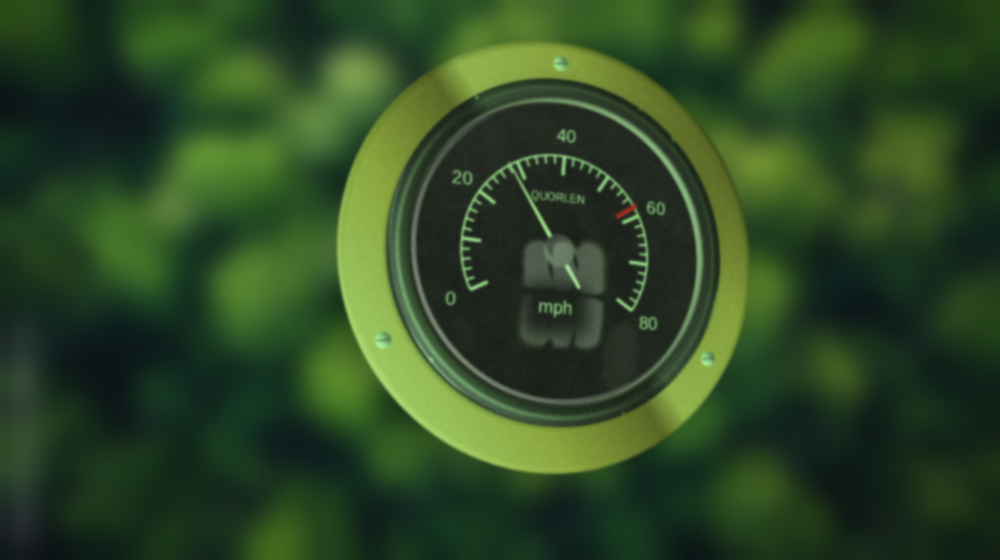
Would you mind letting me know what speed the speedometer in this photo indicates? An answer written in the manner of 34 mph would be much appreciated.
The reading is 28 mph
